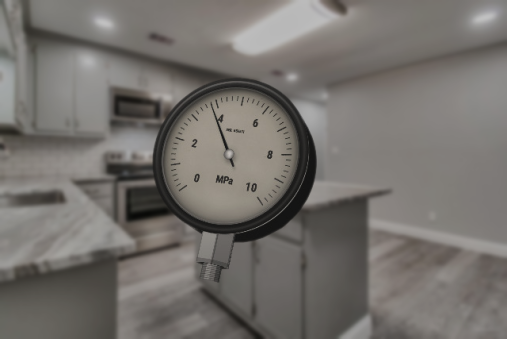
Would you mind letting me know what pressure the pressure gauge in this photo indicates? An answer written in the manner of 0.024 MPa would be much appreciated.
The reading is 3.8 MPa
